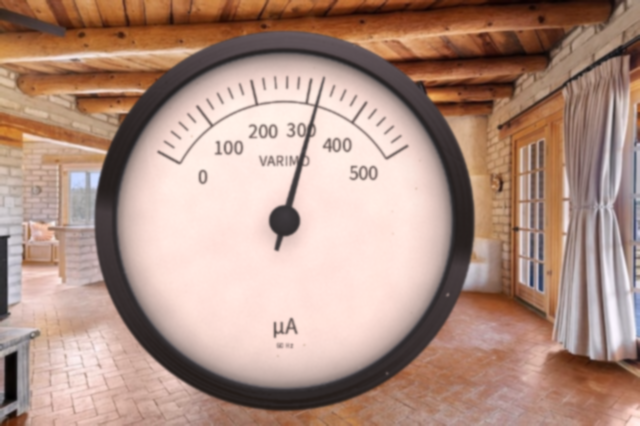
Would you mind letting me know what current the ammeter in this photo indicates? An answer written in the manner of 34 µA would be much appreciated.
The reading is 320 µA
